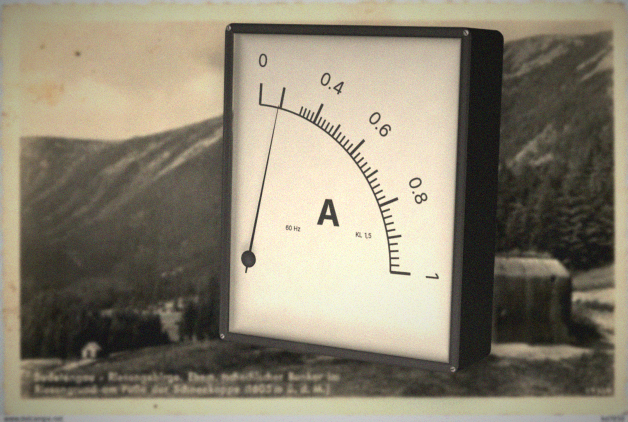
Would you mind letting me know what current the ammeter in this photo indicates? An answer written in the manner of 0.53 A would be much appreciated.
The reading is 0.2 A
